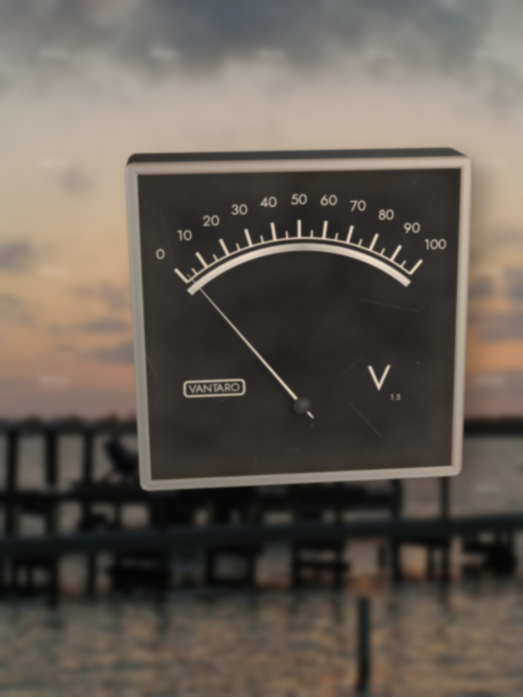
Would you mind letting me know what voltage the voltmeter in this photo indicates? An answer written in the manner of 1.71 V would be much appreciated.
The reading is 2.5 V
